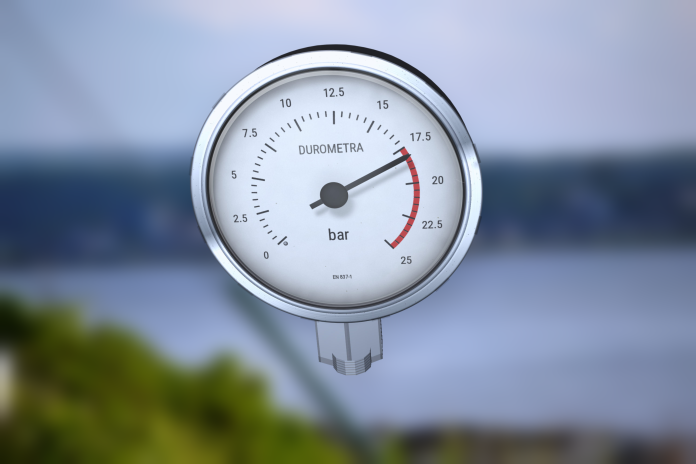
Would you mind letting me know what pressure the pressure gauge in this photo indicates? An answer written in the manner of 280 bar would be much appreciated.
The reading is 18 bar
